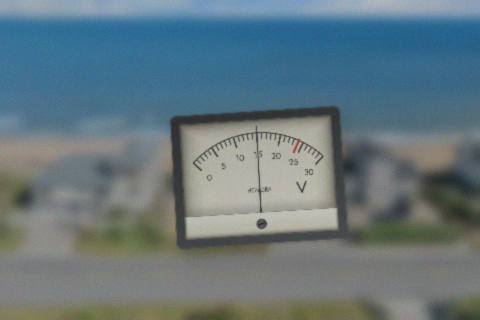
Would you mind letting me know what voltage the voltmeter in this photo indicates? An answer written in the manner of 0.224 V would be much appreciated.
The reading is 15 V
